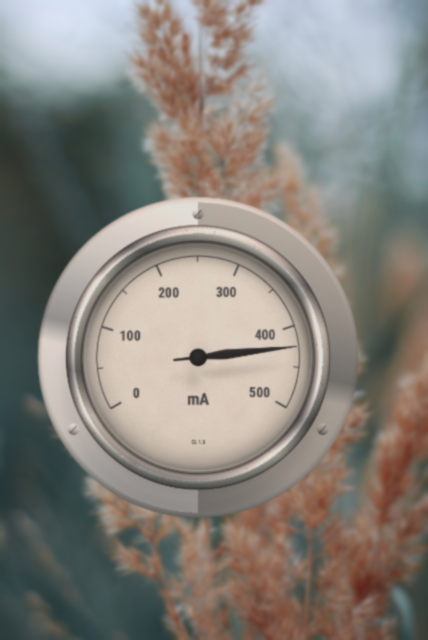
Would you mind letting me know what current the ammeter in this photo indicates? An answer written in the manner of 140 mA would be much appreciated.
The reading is 425 mA
